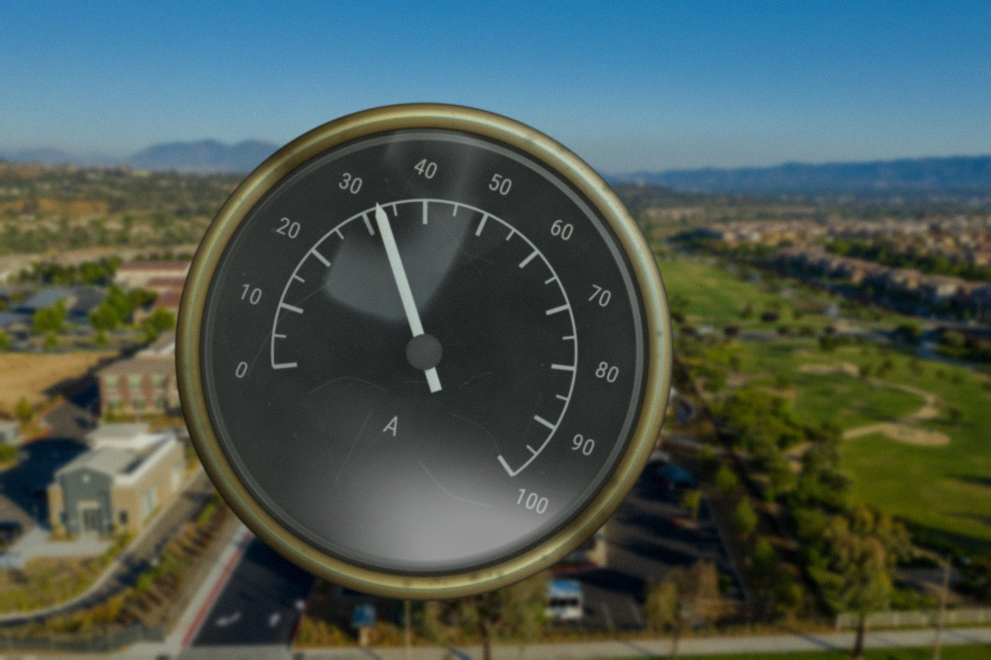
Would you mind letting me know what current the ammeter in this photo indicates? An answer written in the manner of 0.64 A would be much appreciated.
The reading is 32.5 A
